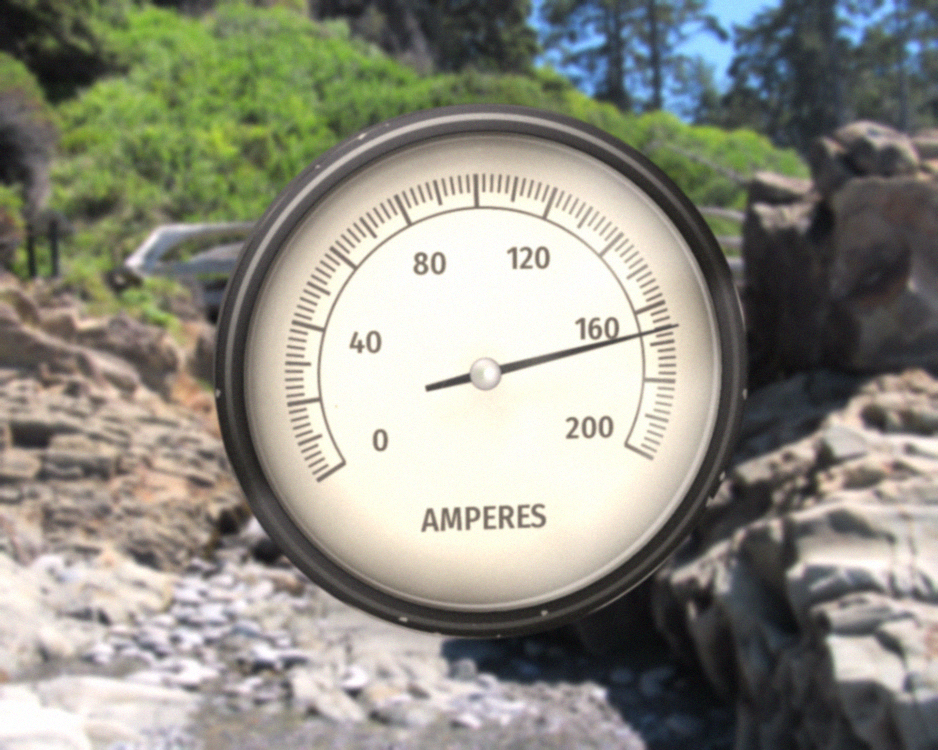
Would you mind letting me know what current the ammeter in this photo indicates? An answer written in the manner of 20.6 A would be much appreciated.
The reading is 166 A
